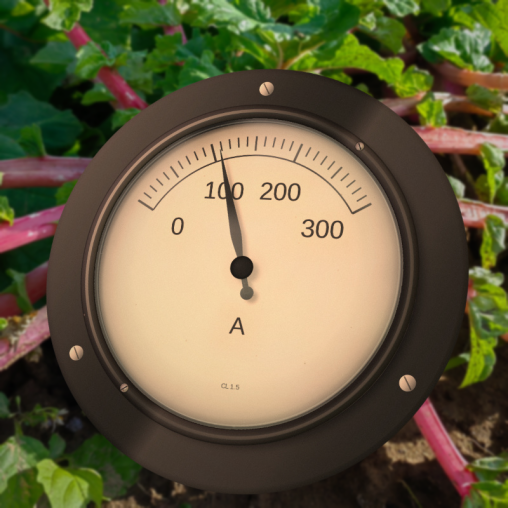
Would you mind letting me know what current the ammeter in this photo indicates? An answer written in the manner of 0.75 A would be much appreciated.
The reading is 110 A
